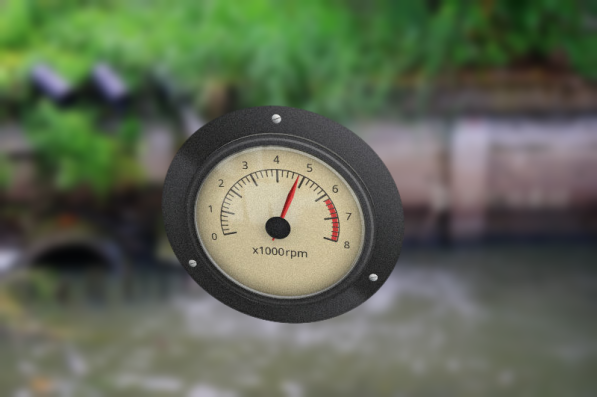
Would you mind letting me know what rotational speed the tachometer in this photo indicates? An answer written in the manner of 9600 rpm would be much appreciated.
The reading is 4800 rpm
